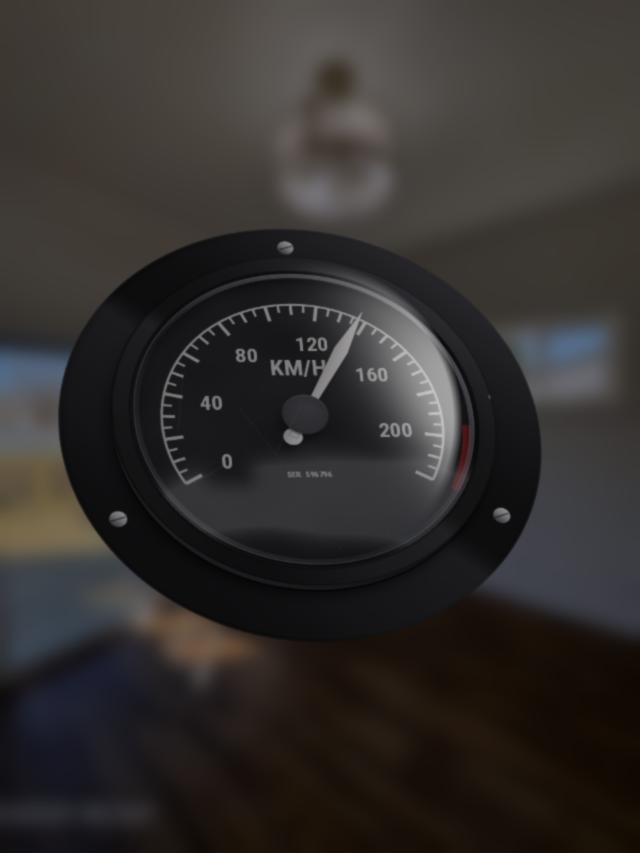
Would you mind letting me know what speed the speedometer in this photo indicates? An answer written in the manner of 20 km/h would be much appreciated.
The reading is 137.5 km/h
